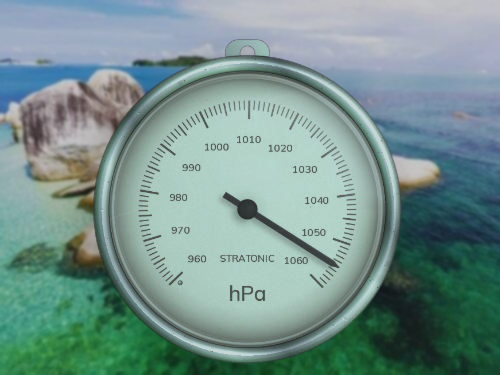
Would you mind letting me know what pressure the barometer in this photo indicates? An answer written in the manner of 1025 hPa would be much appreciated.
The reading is 1055 hPa
